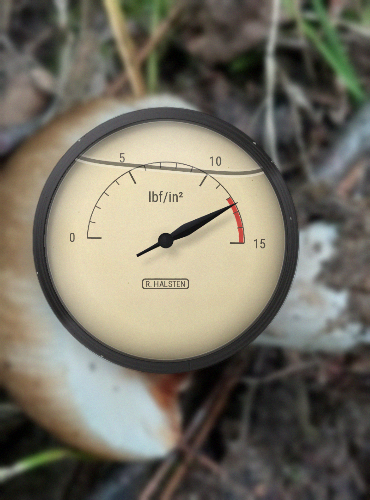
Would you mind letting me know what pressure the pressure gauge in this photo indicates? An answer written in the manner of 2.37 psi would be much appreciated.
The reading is 12.5 psi
